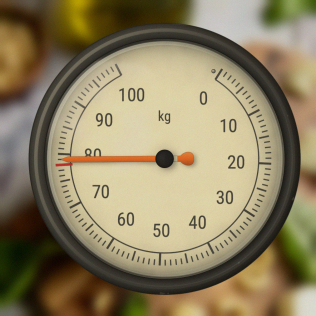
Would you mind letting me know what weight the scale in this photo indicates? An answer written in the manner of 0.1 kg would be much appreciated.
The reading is 79 kg
